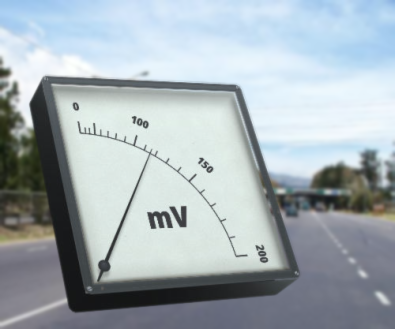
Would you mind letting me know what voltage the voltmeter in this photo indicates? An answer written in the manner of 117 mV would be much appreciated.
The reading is 115 mV
